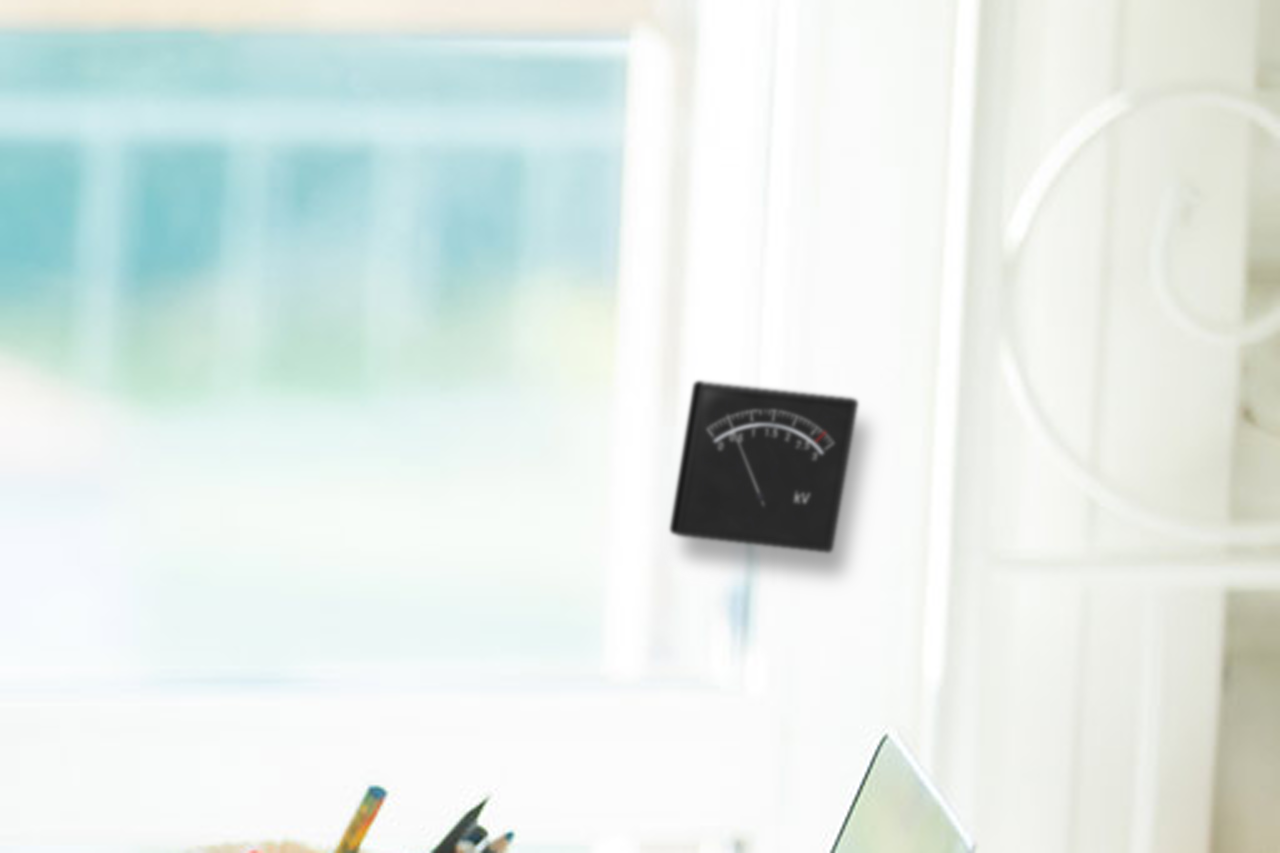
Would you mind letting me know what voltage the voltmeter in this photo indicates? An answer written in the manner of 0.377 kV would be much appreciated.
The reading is 0.5 kV
